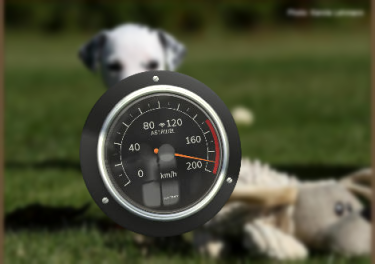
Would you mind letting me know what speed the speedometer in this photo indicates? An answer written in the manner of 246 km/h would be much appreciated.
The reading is 190 km/h
